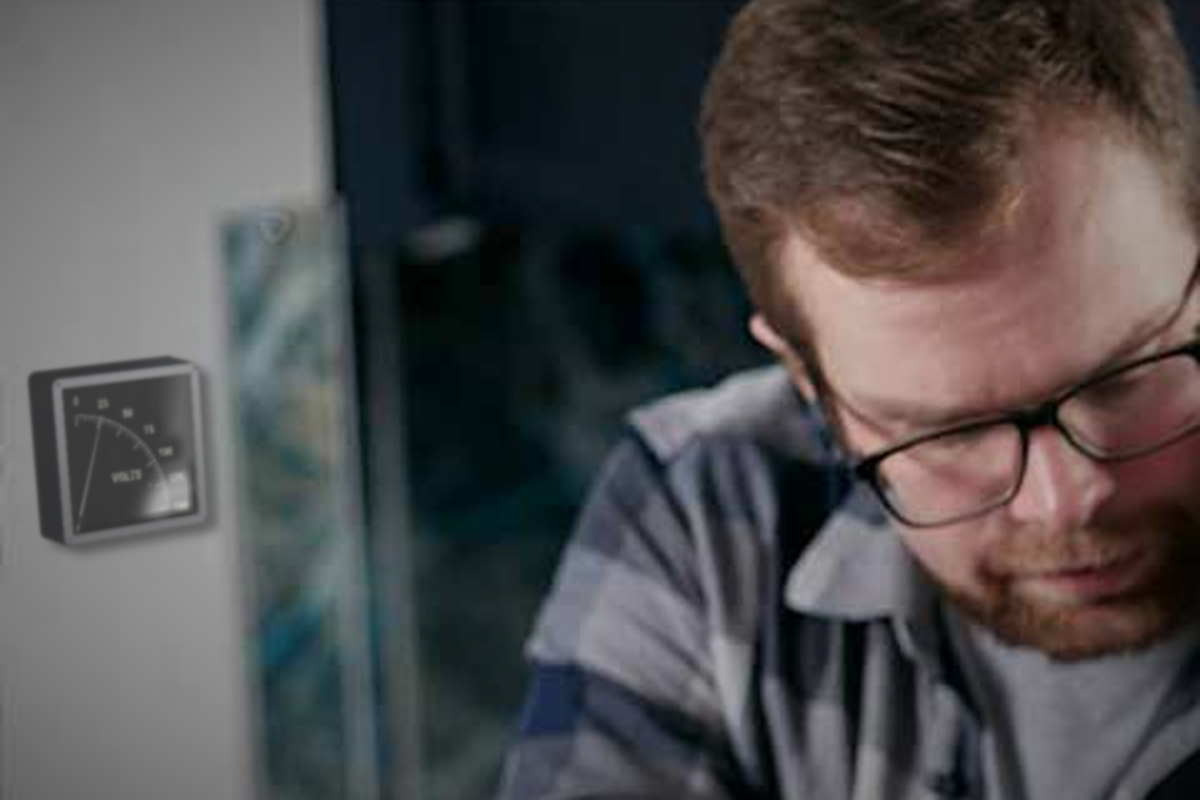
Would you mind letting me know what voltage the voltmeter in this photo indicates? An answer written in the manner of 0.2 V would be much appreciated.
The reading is 25 V
